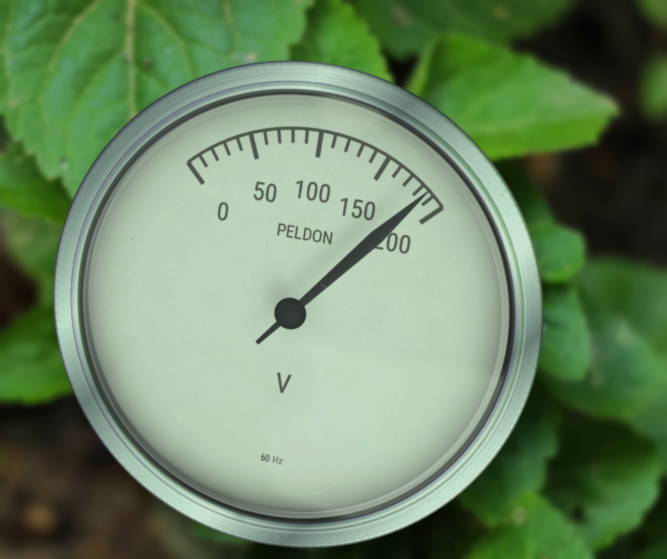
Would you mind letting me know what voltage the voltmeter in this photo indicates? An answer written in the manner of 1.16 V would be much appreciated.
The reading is 185 V
